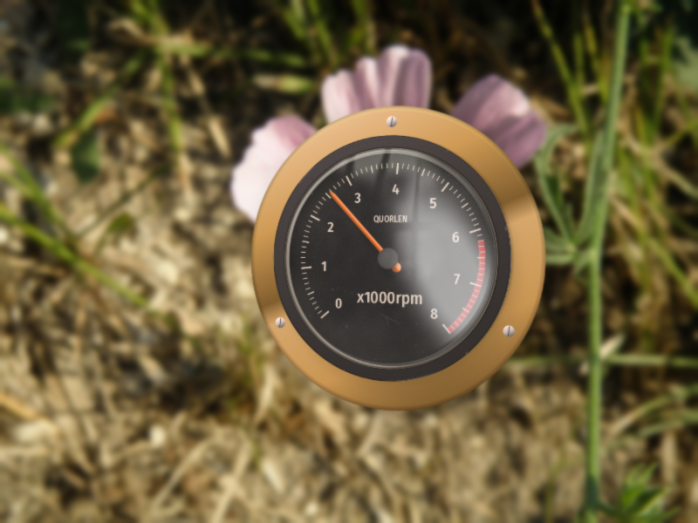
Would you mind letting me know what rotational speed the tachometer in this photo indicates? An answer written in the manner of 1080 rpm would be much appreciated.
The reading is 2600 rpm
